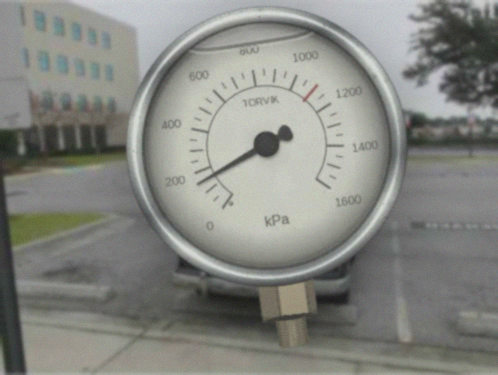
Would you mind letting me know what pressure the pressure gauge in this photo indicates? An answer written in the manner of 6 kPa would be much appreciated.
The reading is 150 kPa
